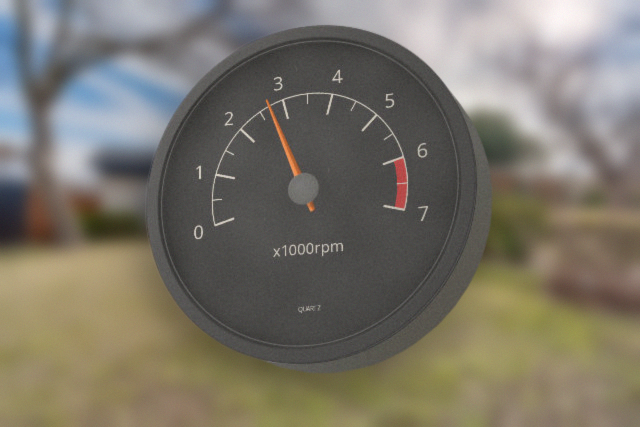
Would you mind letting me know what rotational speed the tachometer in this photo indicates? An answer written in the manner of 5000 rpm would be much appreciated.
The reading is 2750 rpm
